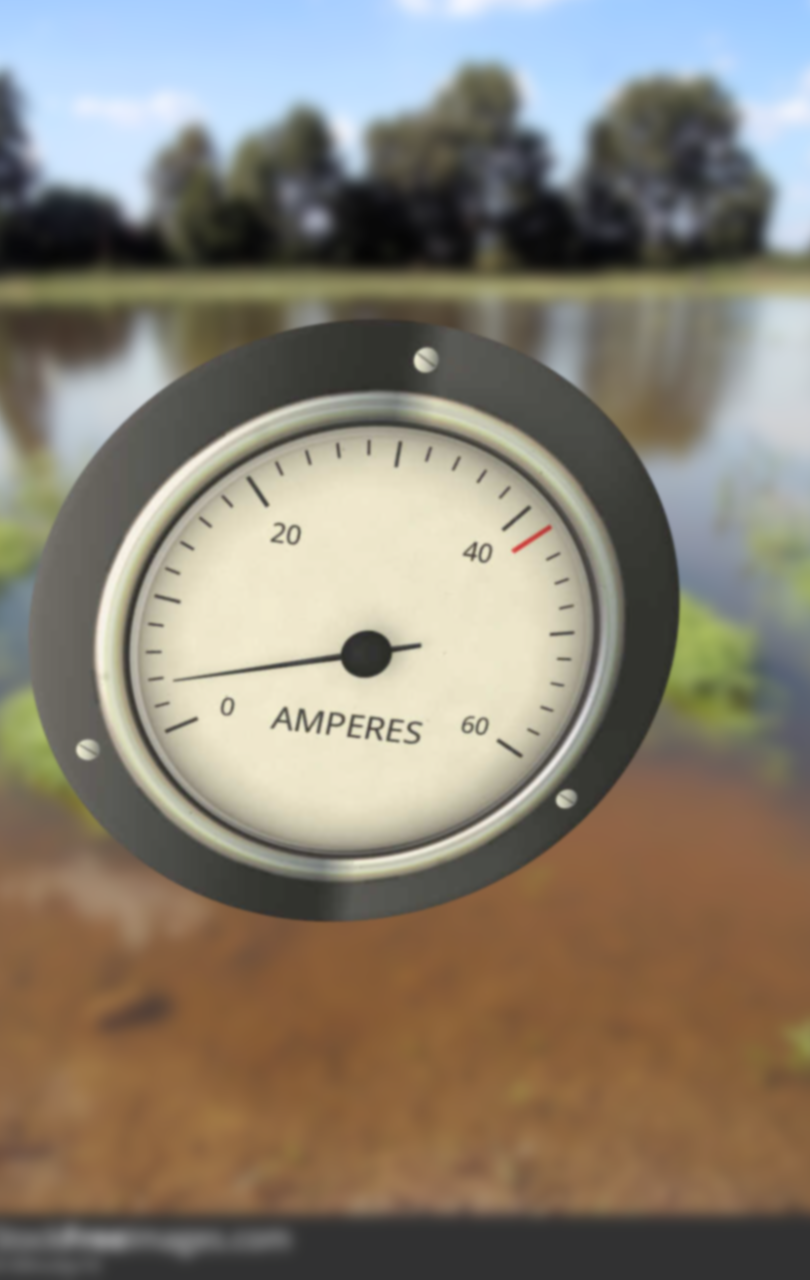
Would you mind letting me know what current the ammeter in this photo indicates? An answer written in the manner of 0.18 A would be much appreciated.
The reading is 4 A
